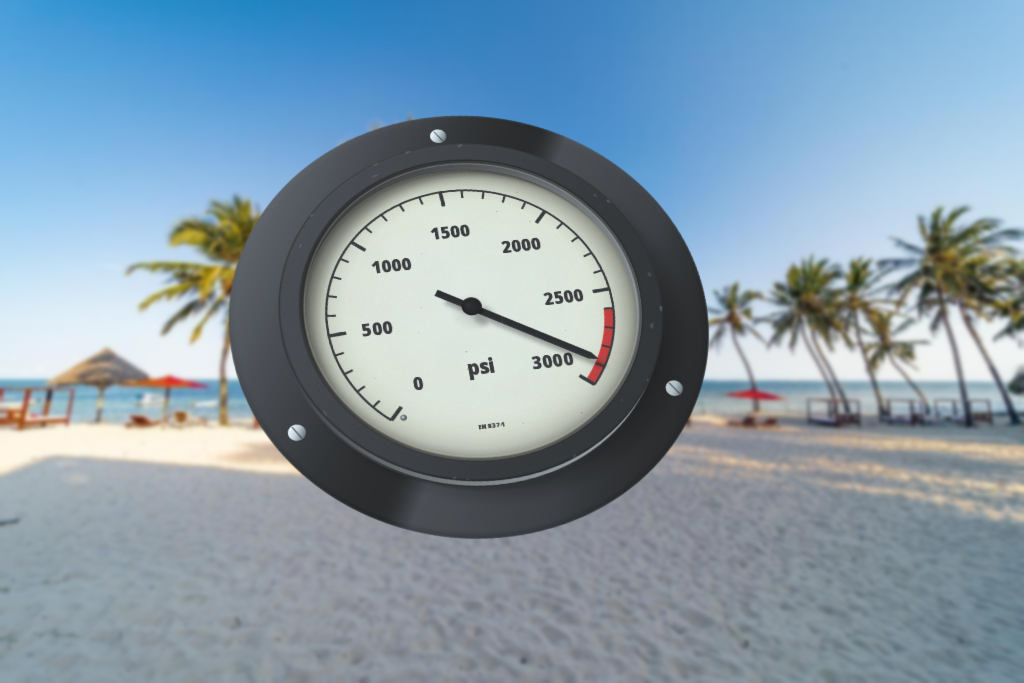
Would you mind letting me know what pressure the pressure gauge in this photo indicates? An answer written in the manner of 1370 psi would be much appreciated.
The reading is 2900 psi
